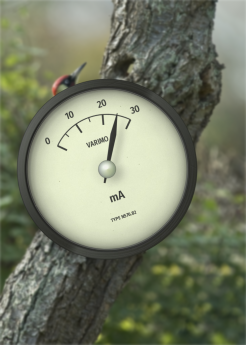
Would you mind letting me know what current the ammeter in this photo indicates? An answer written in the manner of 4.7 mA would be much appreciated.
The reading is 25 mA
